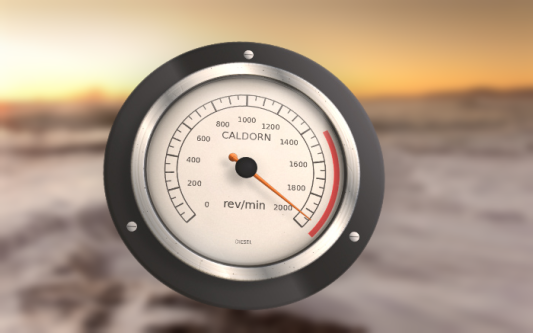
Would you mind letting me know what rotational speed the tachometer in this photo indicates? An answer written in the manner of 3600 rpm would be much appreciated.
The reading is 1950 rpm
